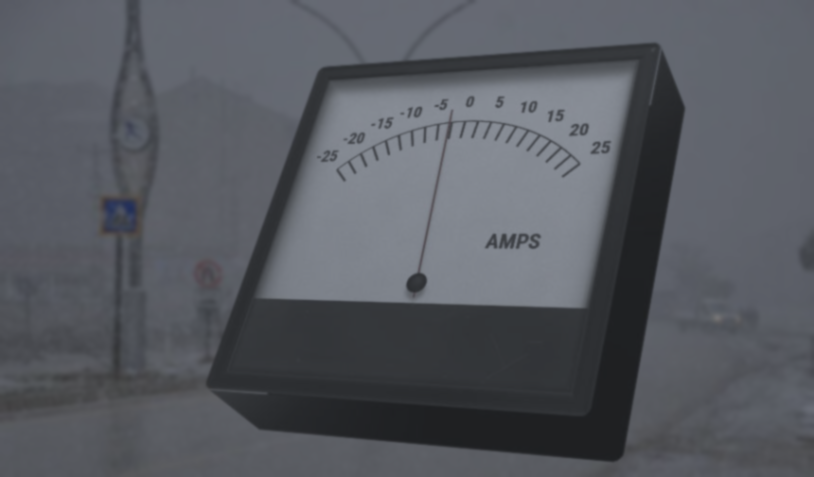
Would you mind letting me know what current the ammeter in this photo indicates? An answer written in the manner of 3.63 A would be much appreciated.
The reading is -2.5 A
